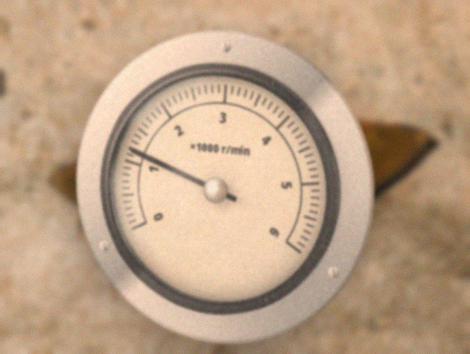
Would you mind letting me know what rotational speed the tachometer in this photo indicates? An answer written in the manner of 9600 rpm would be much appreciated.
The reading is 1200 rpm
